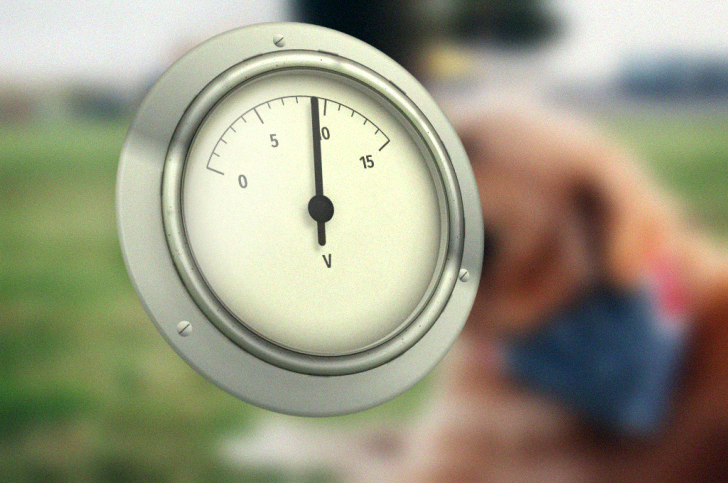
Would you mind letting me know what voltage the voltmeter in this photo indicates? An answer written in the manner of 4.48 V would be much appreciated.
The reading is 9 V
